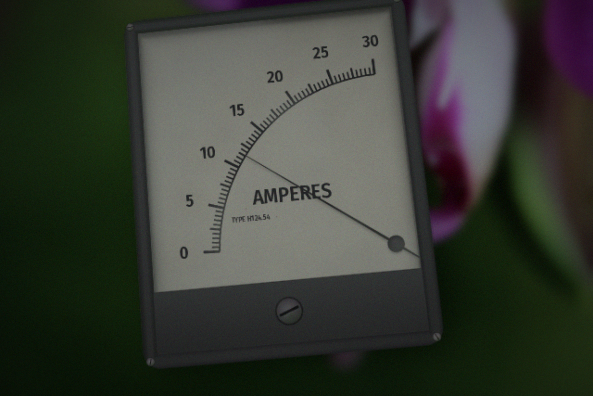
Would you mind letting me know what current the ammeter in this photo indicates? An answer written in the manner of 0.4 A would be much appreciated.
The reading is 11.5 A
